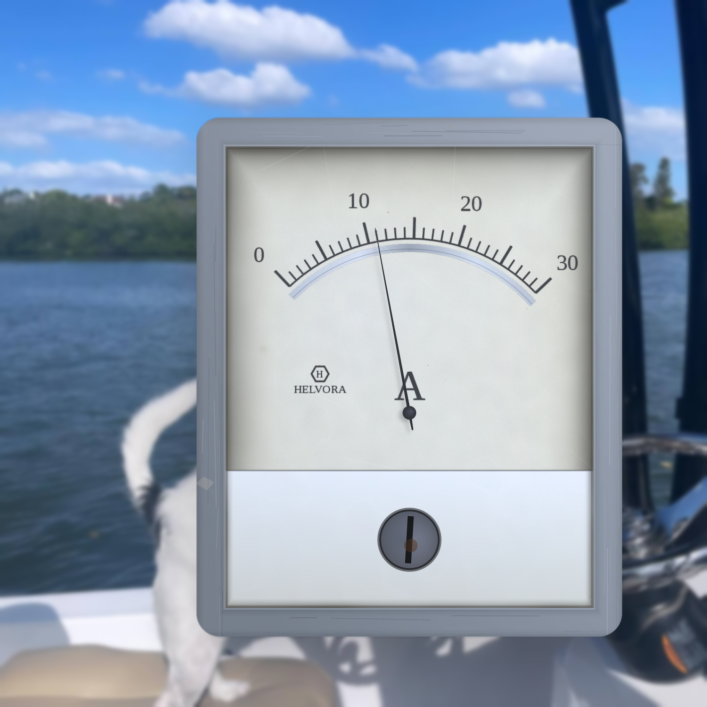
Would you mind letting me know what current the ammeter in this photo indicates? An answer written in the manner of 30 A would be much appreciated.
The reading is 11 A
